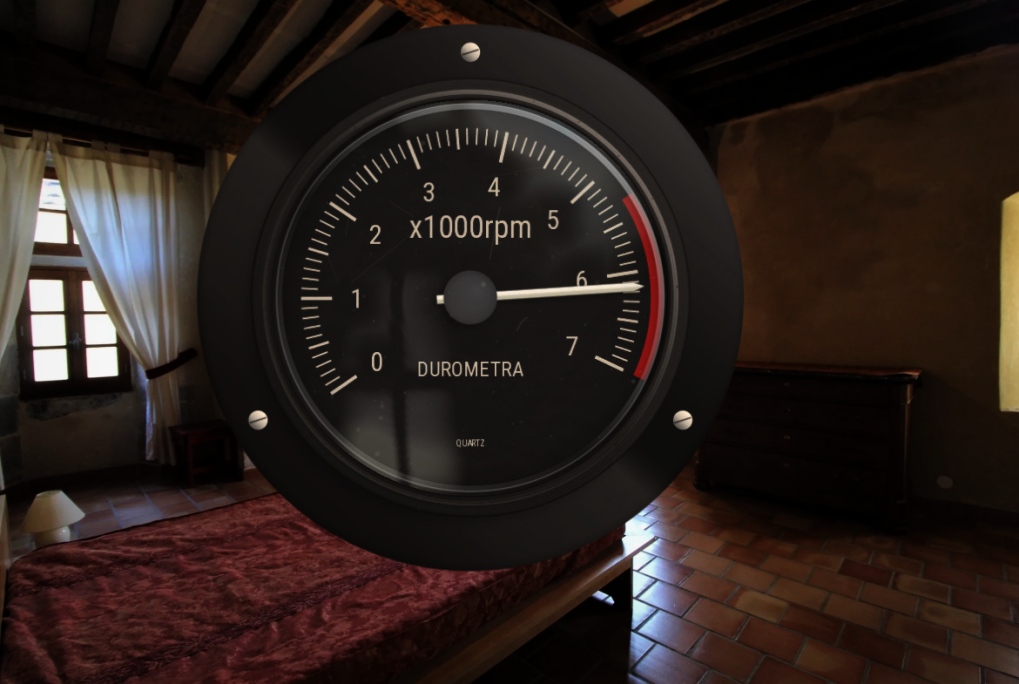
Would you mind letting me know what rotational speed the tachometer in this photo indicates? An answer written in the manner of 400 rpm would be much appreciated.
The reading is 6150 rpm
